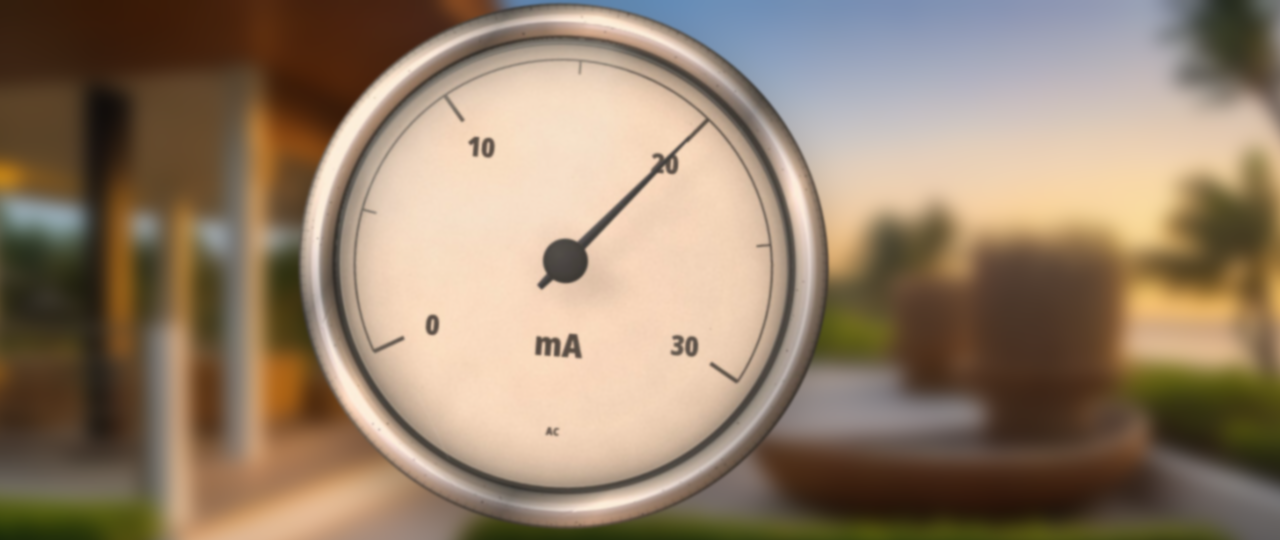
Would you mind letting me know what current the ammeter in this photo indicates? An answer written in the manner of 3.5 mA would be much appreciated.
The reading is 20 mA
